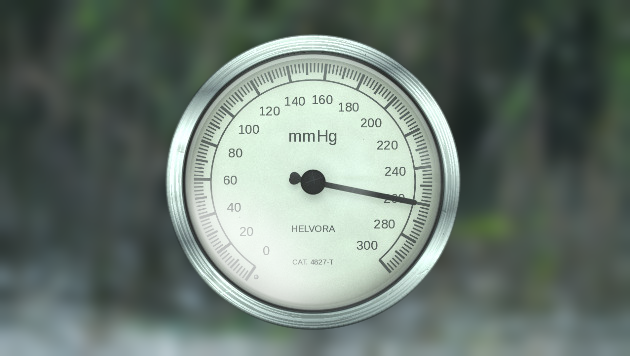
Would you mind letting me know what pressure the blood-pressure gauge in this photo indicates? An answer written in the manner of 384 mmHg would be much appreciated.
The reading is 260 mmHg
